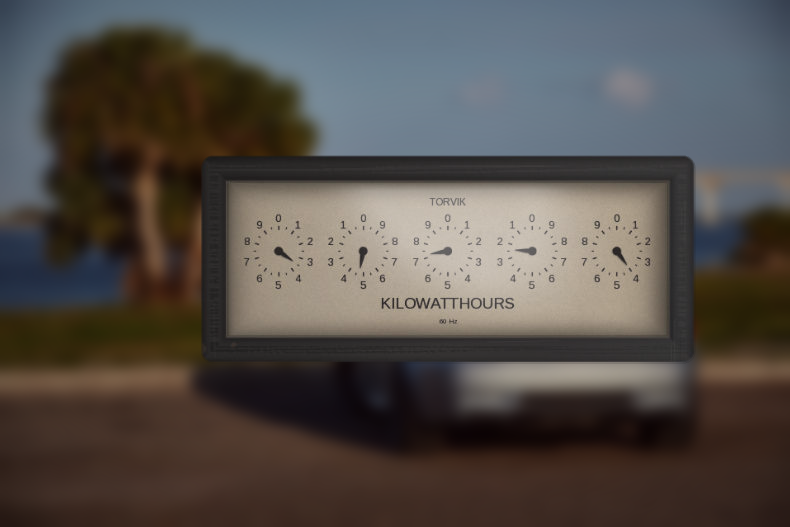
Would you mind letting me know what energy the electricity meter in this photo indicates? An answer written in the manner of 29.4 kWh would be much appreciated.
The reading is 34724 kWh
